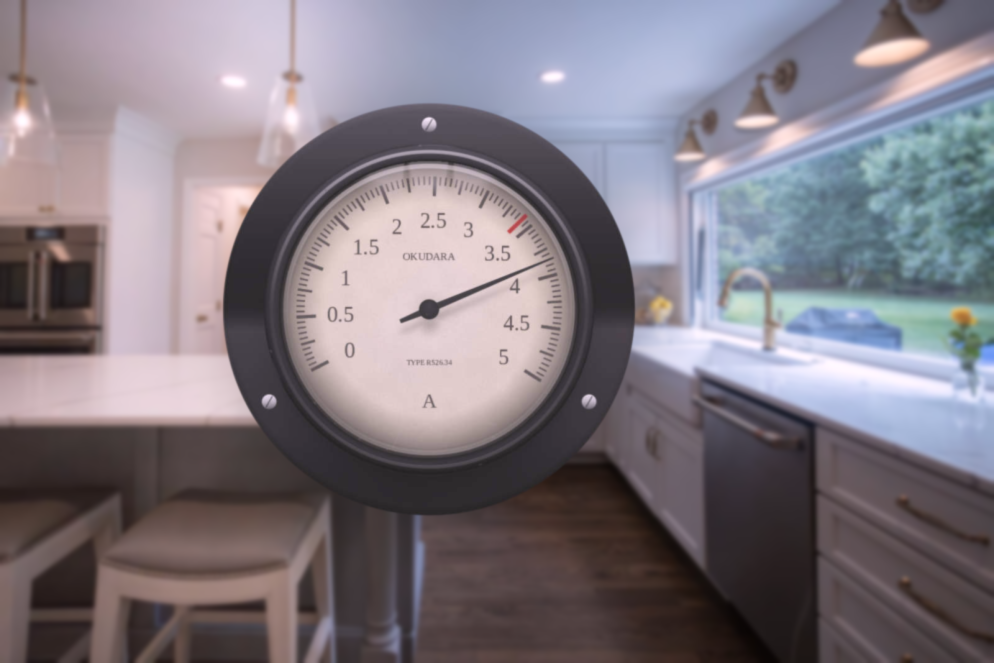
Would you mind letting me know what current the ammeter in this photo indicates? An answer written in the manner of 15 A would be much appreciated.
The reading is 3.85 A
